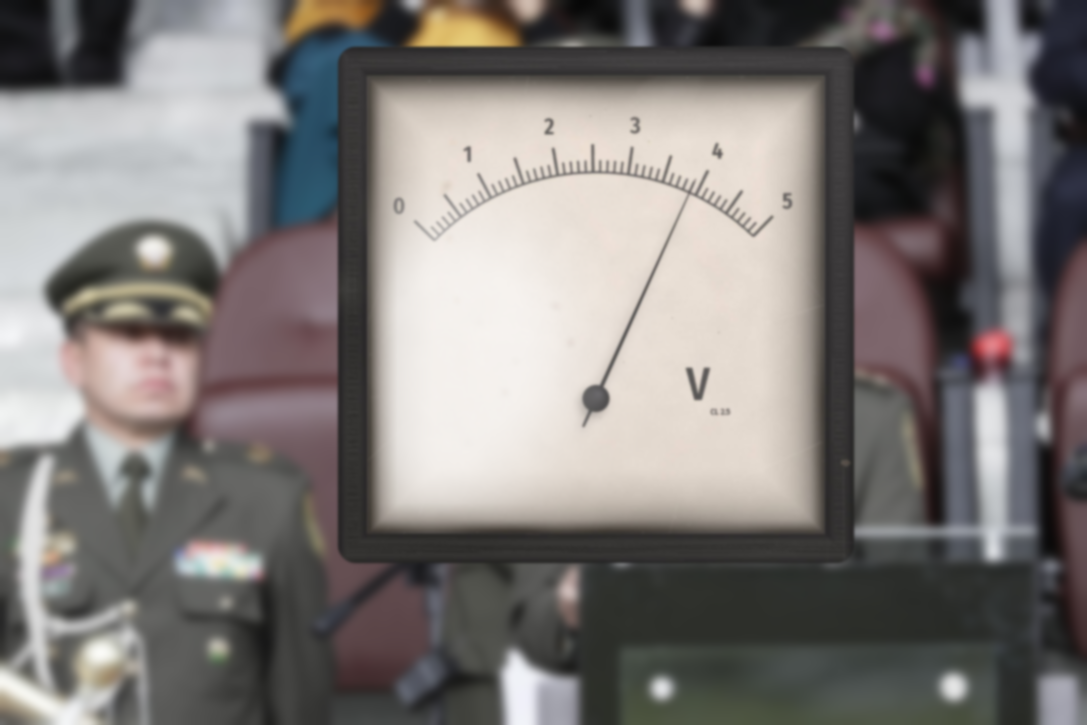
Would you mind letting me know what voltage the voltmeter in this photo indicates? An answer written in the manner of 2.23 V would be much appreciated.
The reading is 3.9 V
